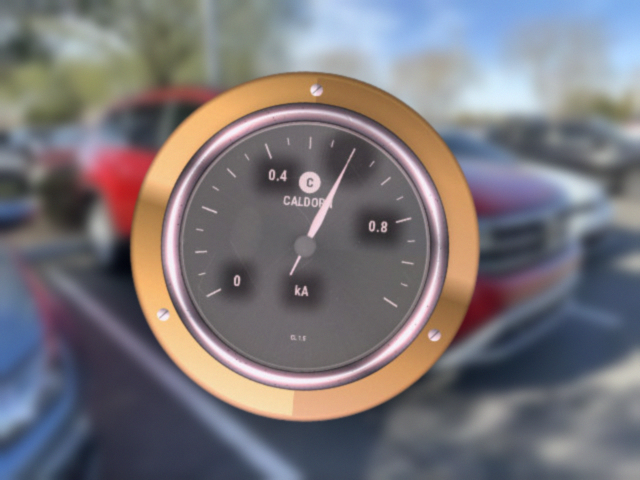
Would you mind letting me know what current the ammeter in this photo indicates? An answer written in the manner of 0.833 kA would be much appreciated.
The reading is 0.6 kA
